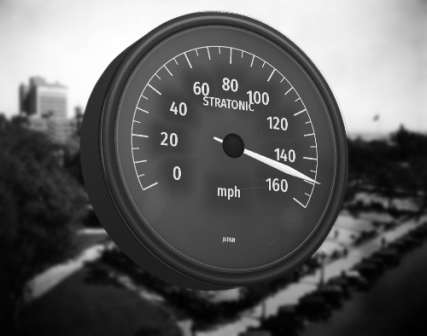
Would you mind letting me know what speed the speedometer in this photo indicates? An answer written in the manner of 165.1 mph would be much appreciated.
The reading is 150 mph
